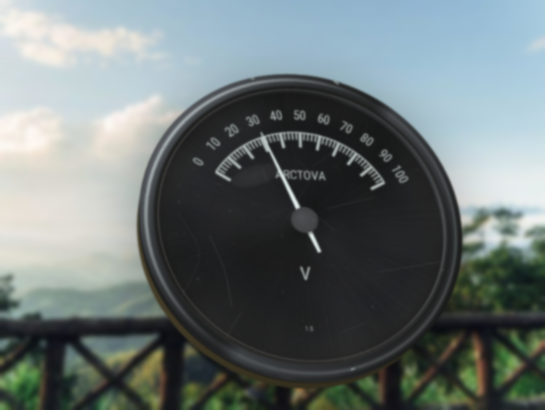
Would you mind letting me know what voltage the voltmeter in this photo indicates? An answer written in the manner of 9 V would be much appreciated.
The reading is 30 V
